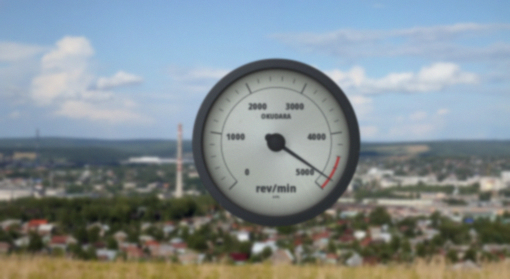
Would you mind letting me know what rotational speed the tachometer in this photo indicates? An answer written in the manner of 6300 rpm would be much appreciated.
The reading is 4800 rpm
